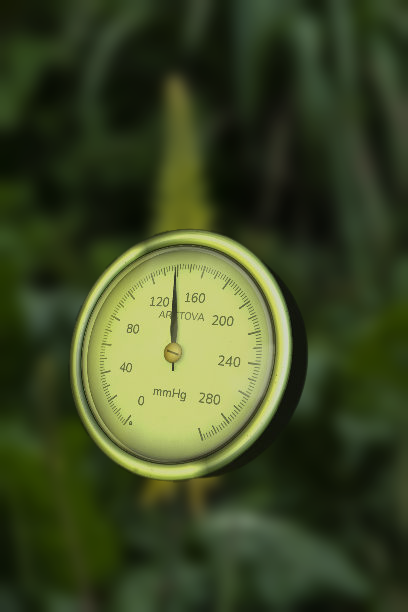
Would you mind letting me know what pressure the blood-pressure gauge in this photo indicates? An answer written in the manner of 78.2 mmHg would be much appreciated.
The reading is 140 mmHg
